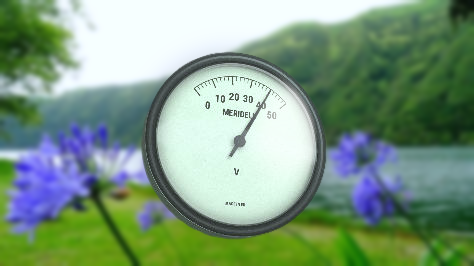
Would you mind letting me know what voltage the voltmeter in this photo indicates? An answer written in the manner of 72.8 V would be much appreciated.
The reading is 40 V
